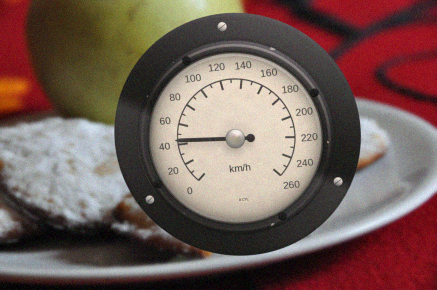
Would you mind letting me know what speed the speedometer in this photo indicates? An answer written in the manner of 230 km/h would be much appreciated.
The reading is 45 km/h
